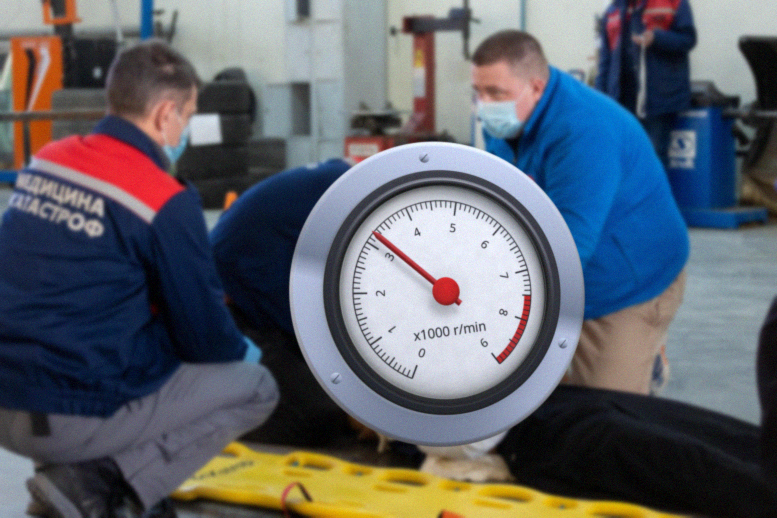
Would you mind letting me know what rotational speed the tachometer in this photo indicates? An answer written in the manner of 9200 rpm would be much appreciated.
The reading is 3200 rpm
